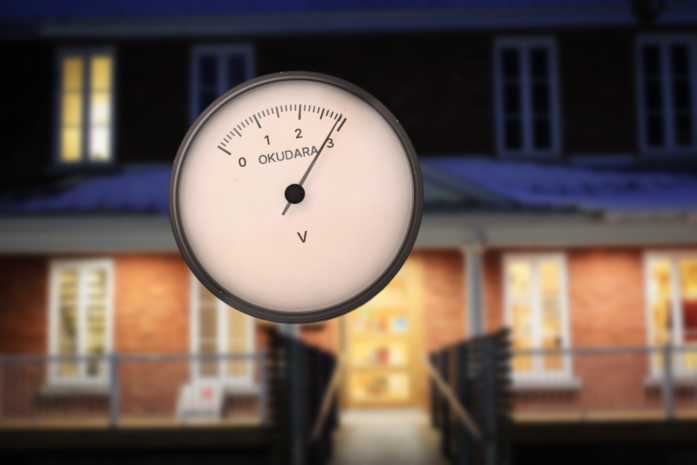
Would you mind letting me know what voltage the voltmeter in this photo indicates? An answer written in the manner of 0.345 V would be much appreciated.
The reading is 2.9 V
